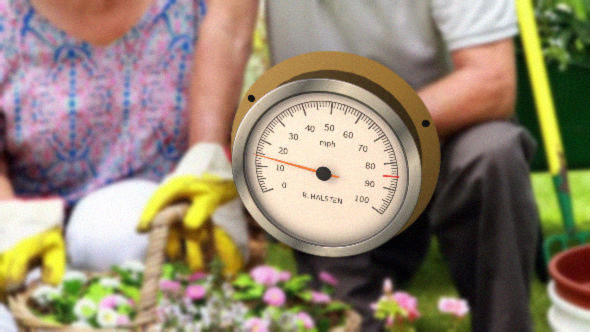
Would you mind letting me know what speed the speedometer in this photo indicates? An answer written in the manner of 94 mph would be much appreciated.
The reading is 15 mph
